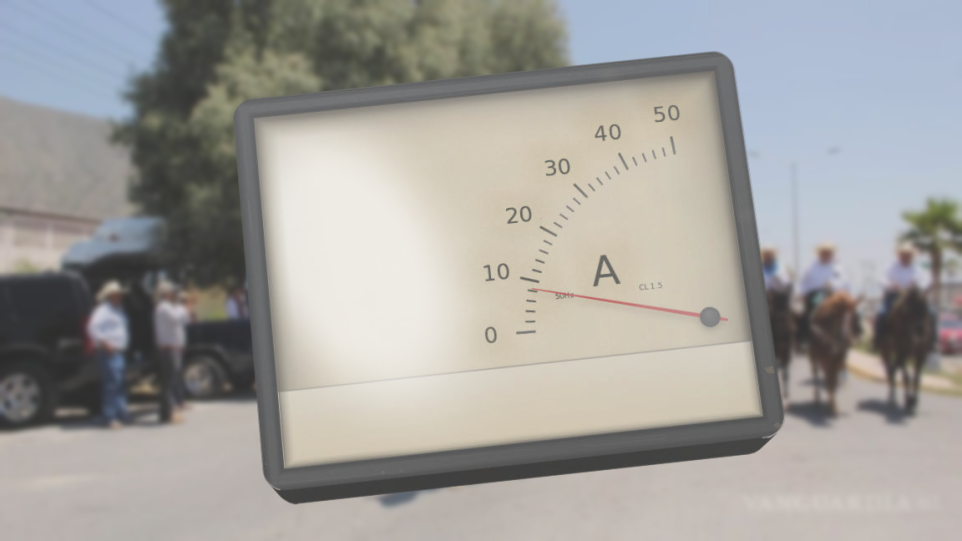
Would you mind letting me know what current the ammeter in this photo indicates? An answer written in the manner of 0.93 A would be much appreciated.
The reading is 8 A
